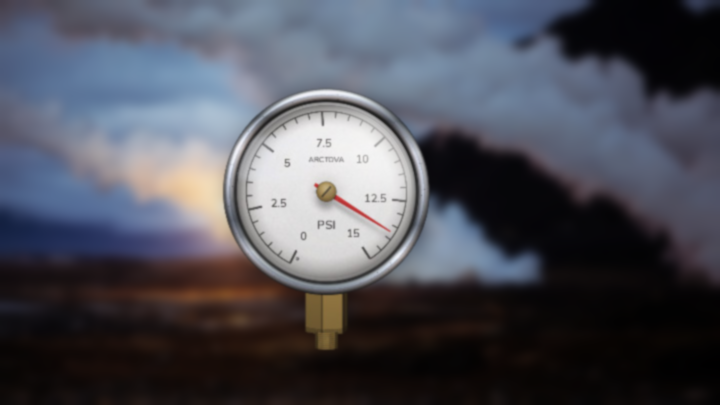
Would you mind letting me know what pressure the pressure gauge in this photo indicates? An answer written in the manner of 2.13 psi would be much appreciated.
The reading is 13.75 psi
